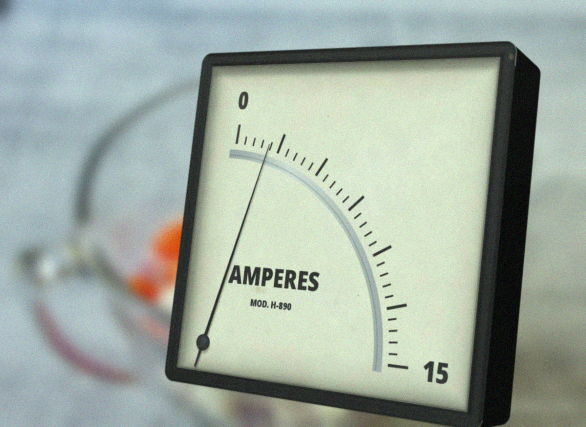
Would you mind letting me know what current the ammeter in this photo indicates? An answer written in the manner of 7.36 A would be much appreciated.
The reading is 2 A
